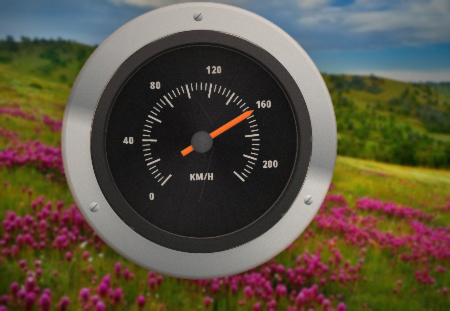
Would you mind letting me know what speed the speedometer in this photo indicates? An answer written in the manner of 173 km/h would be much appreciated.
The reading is 160 km/h
